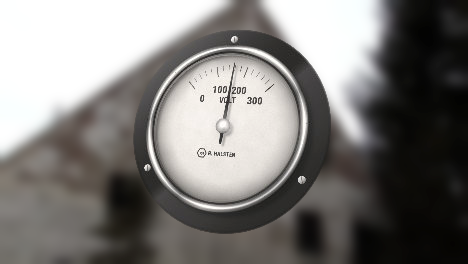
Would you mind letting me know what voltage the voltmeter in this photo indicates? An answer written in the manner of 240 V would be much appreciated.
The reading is 160 V
